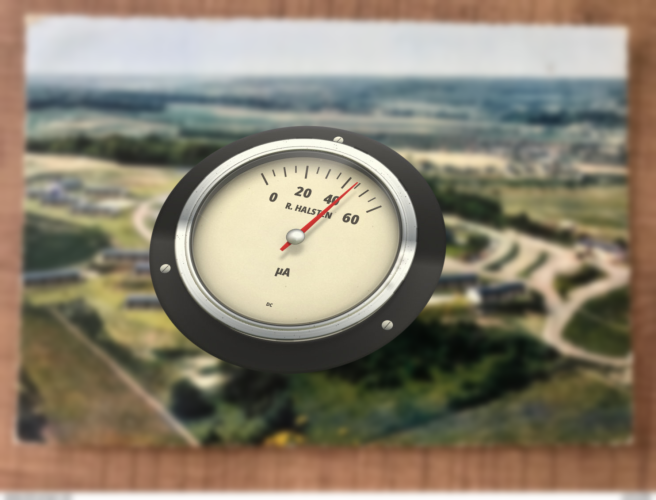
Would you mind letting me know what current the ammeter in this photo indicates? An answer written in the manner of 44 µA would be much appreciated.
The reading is 45 µA
